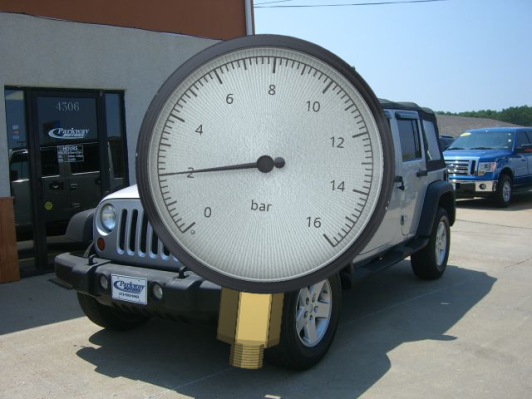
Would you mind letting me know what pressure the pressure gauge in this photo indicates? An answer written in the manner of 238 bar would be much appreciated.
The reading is 2 bar
